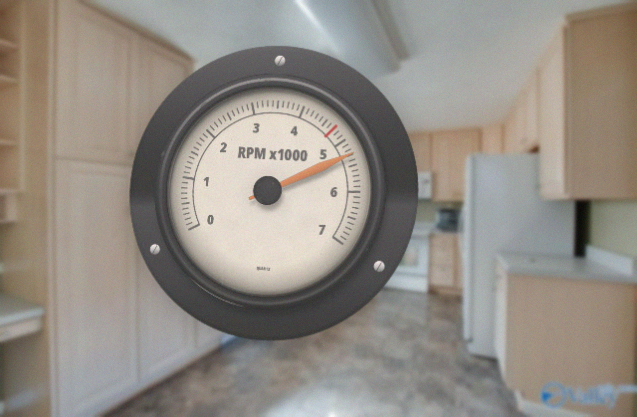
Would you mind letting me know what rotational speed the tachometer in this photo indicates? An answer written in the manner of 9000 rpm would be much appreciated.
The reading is 5300 rpm
